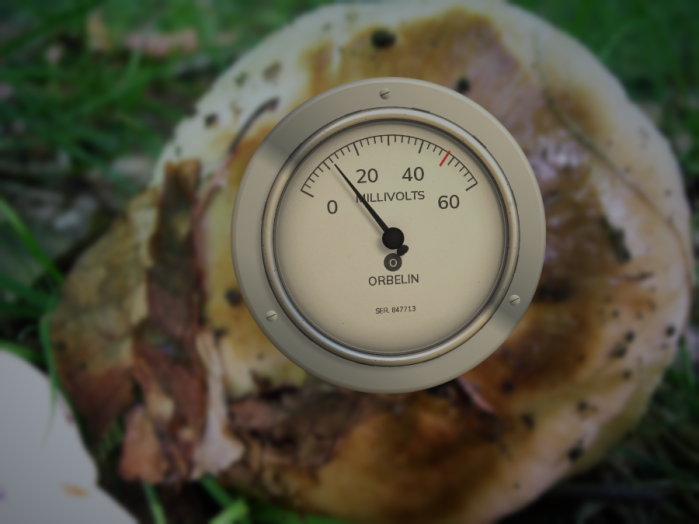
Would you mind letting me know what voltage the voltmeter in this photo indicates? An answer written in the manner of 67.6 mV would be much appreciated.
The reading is 12 mV
